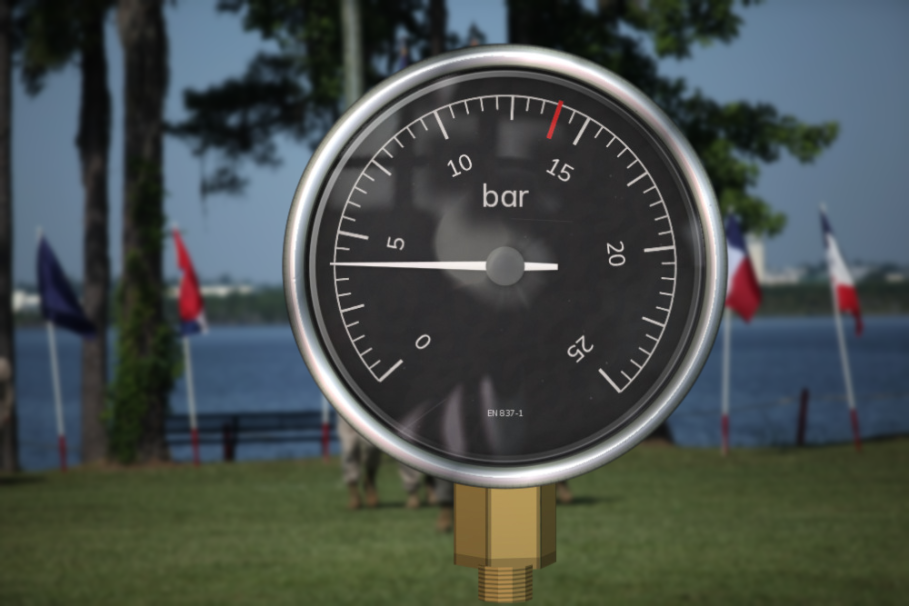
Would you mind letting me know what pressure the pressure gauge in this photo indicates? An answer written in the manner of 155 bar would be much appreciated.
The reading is 4 bar
